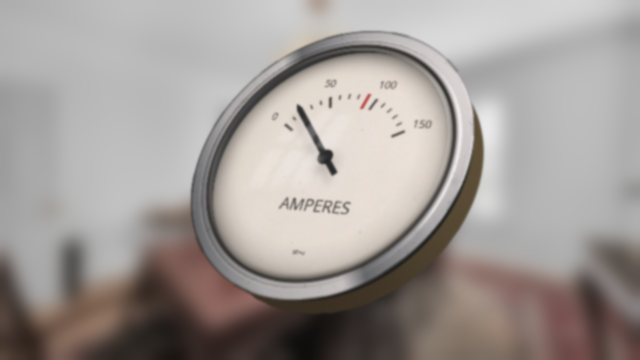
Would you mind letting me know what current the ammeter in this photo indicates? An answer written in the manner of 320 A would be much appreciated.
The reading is 20 A
